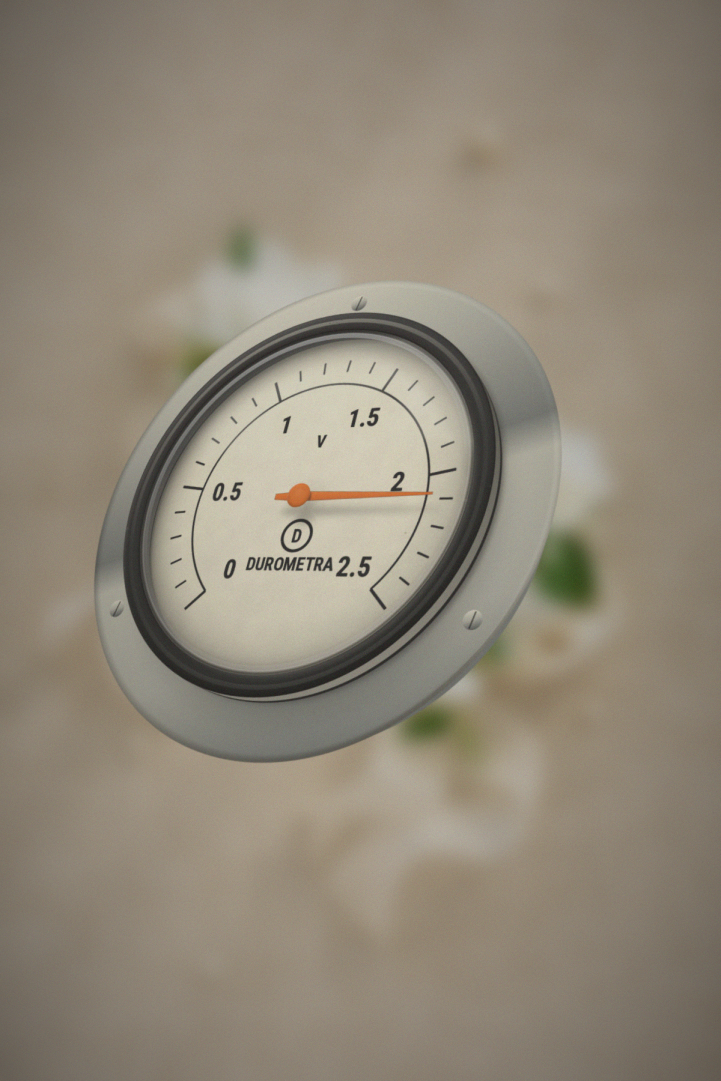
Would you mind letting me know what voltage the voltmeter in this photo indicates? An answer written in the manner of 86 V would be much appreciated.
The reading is 2.1 V
